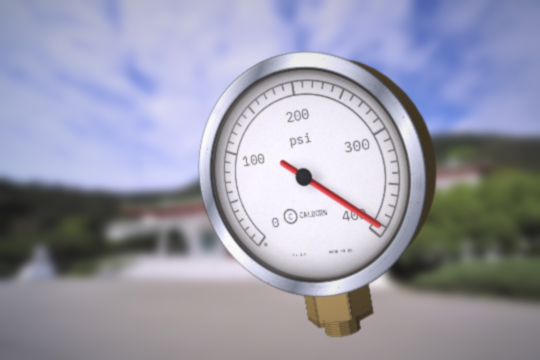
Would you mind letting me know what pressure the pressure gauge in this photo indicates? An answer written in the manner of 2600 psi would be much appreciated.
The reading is 390 psi
